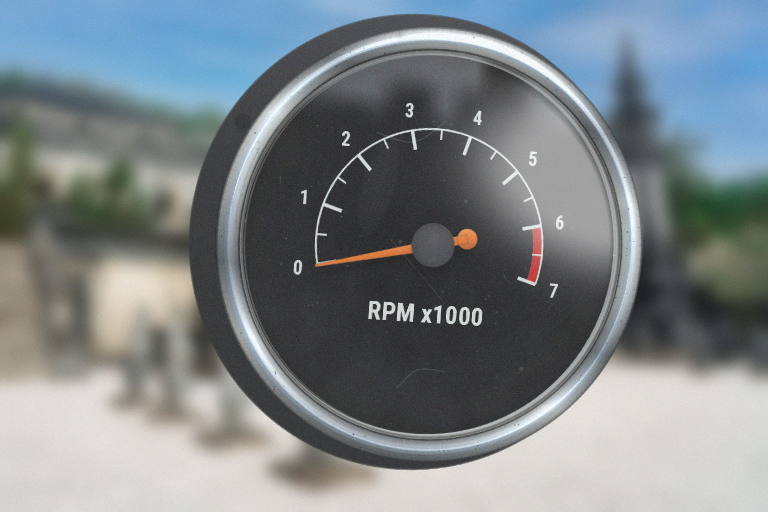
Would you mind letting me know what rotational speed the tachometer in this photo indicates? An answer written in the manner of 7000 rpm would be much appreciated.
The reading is 0 rpm
